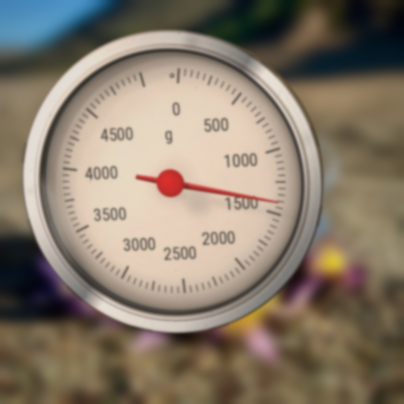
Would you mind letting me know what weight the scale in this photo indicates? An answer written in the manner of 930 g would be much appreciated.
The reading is 1400 g
